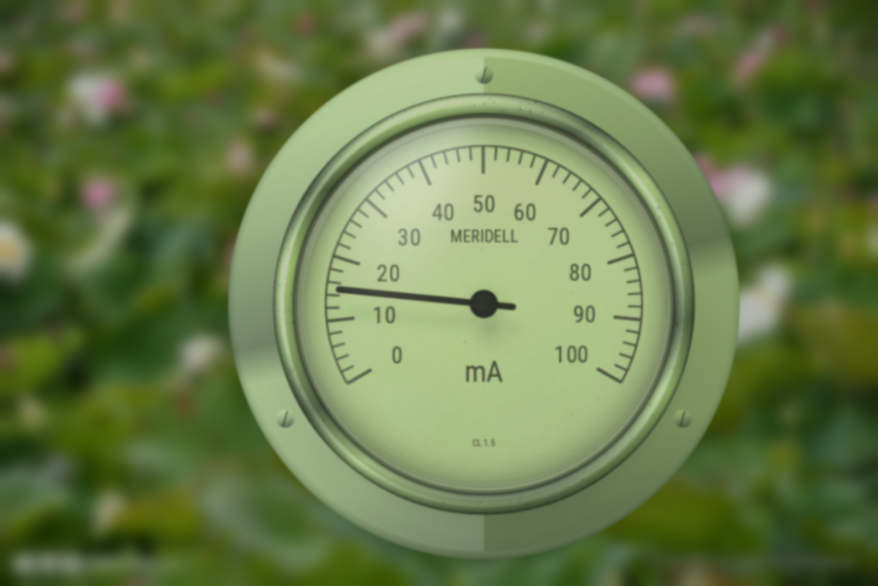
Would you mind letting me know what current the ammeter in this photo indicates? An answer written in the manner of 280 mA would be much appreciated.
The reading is 15 mA
